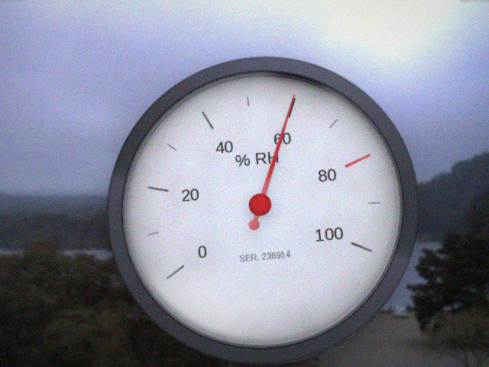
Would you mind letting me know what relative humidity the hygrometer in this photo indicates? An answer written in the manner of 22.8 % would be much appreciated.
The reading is 60 %
